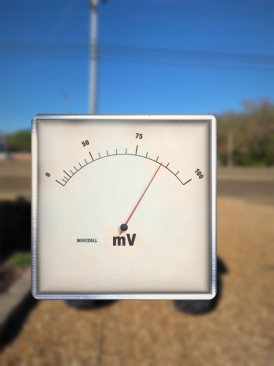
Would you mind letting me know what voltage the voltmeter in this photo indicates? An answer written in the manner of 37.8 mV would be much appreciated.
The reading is 87.5 mV
